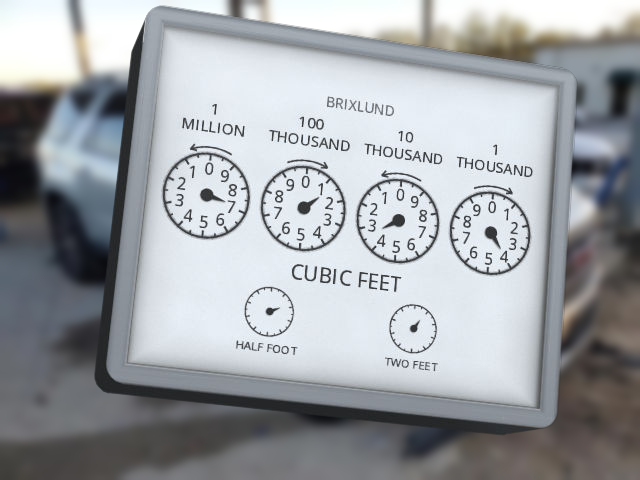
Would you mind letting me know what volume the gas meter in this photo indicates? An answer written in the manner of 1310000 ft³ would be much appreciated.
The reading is 713400 ft³
